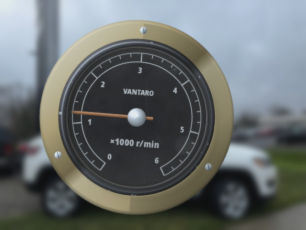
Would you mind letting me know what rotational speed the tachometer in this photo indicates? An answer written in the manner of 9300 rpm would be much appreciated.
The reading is 1200 rpm
